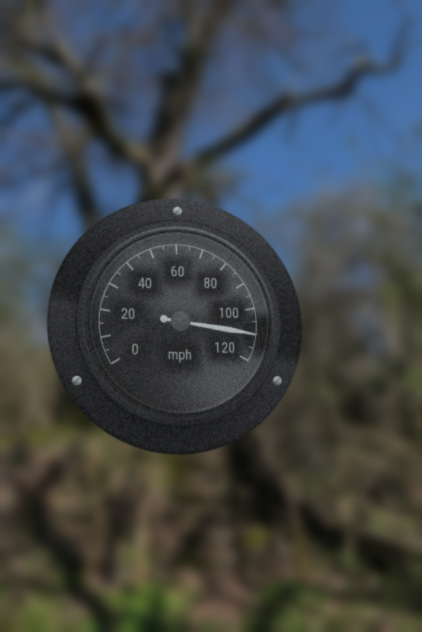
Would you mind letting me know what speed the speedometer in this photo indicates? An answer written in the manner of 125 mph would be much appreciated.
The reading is 110 mph
